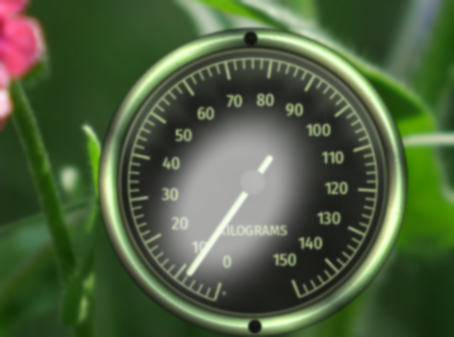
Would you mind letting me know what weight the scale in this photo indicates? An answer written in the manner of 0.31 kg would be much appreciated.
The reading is 8 kg
